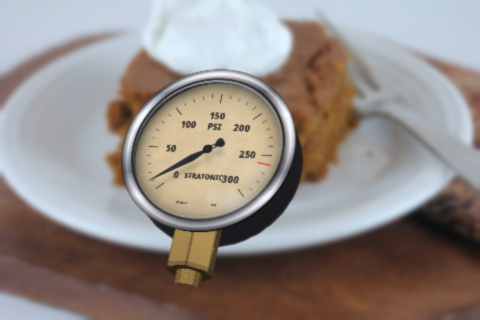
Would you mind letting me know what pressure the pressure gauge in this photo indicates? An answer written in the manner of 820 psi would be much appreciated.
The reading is 10 psi
